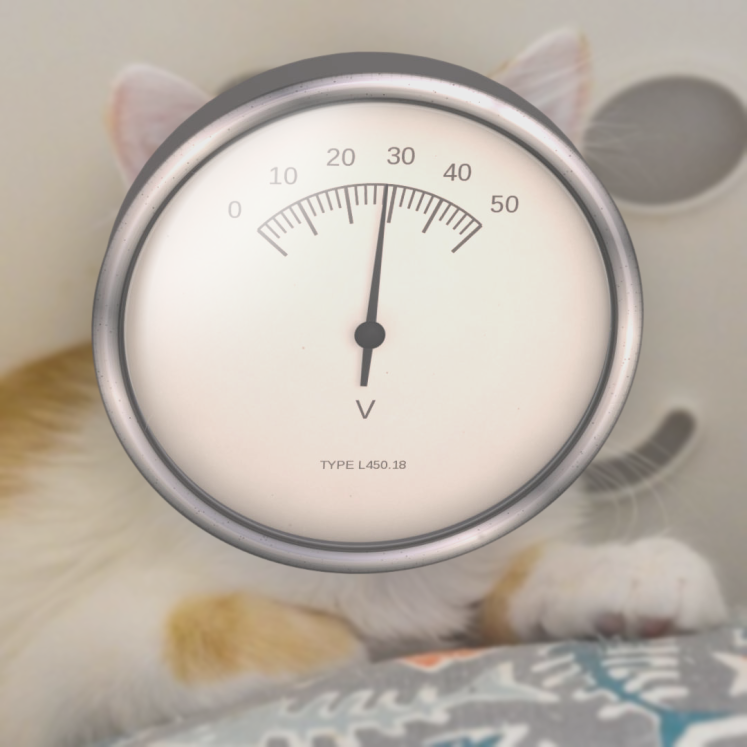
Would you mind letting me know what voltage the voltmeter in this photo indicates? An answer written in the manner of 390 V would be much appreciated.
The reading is 28 V
